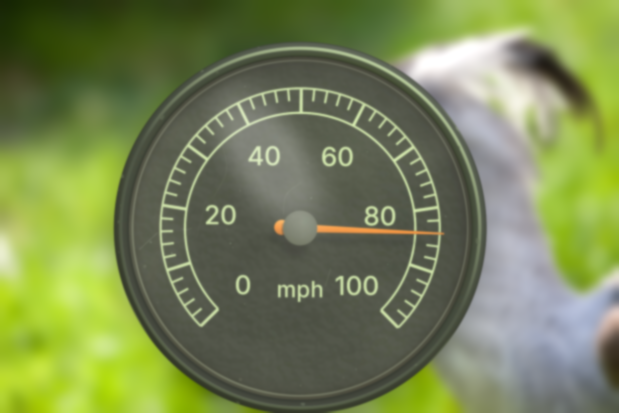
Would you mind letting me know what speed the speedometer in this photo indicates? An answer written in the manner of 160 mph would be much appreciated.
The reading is 84 mph
